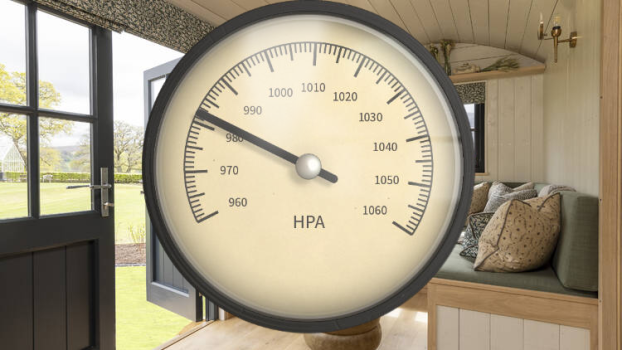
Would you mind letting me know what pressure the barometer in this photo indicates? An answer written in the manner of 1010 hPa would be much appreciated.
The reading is 982 hPa
